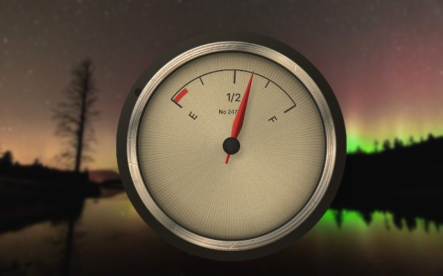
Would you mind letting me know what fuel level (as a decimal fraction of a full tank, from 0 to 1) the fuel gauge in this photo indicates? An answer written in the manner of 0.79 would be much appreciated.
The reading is 0.625
